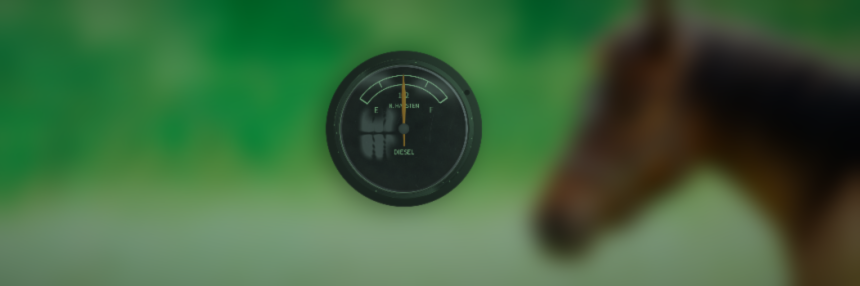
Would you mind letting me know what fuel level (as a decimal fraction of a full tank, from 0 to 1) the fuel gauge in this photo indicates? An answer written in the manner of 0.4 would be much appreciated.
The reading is 0.5
